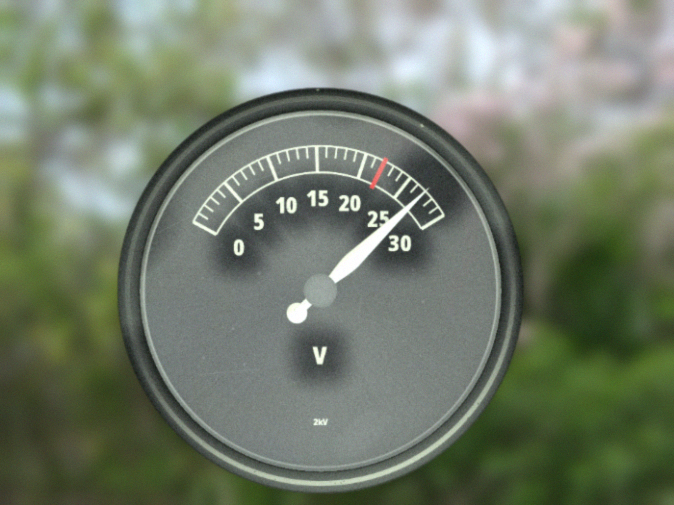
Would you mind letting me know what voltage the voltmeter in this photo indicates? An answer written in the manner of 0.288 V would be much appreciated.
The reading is 27 V
